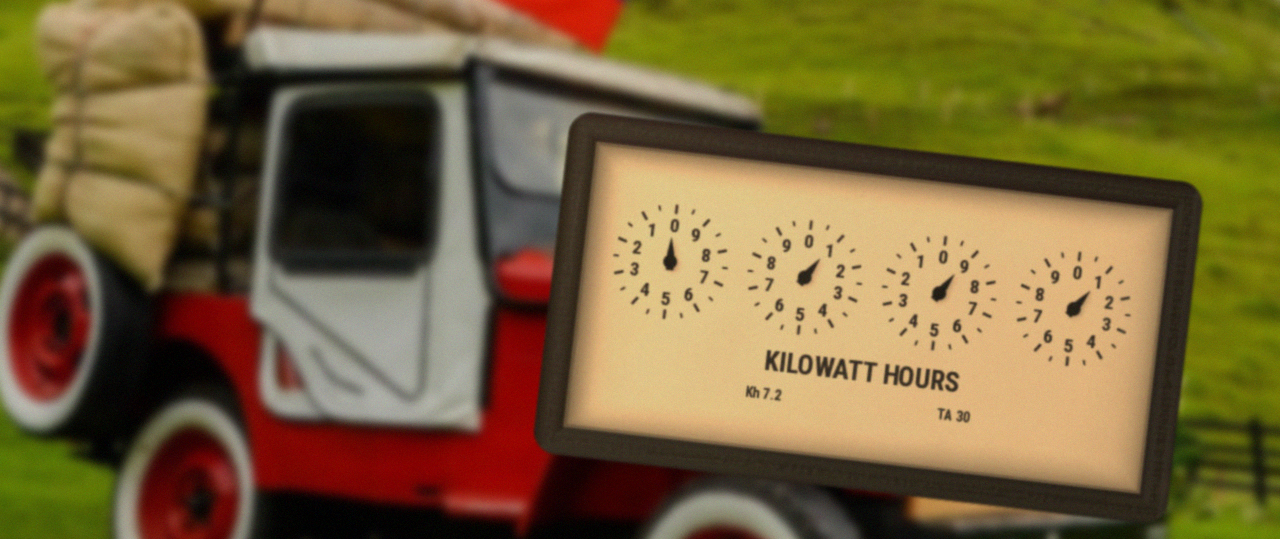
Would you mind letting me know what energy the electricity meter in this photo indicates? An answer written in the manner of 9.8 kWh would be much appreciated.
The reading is 91 kWh
